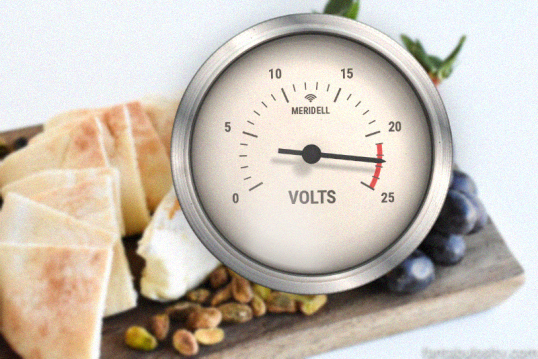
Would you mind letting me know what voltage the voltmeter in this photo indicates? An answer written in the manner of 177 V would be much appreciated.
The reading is 22.5 V
